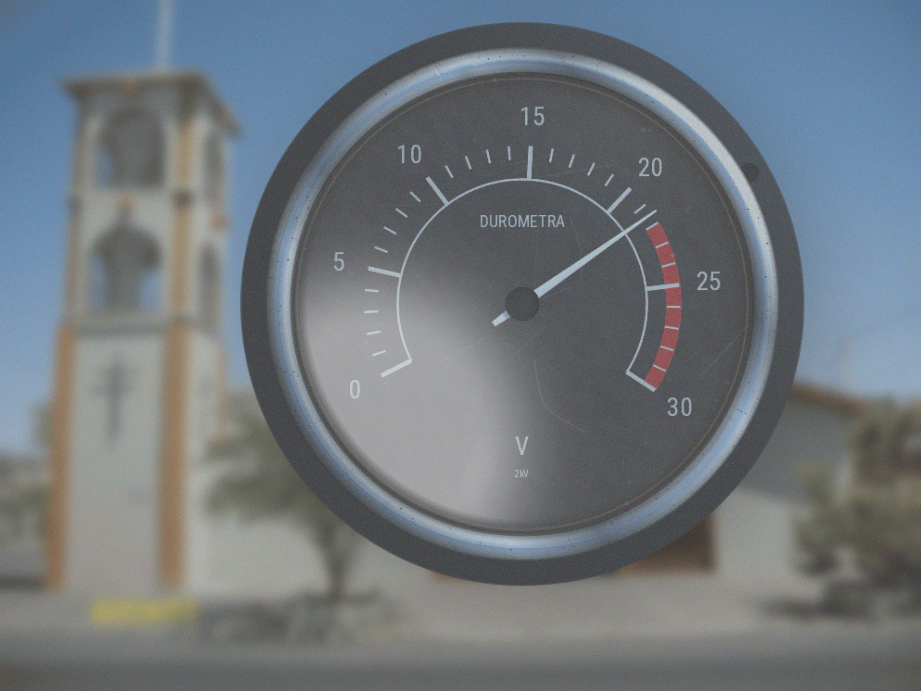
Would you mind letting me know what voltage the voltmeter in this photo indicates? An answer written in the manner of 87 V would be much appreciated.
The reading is 21.5 V
